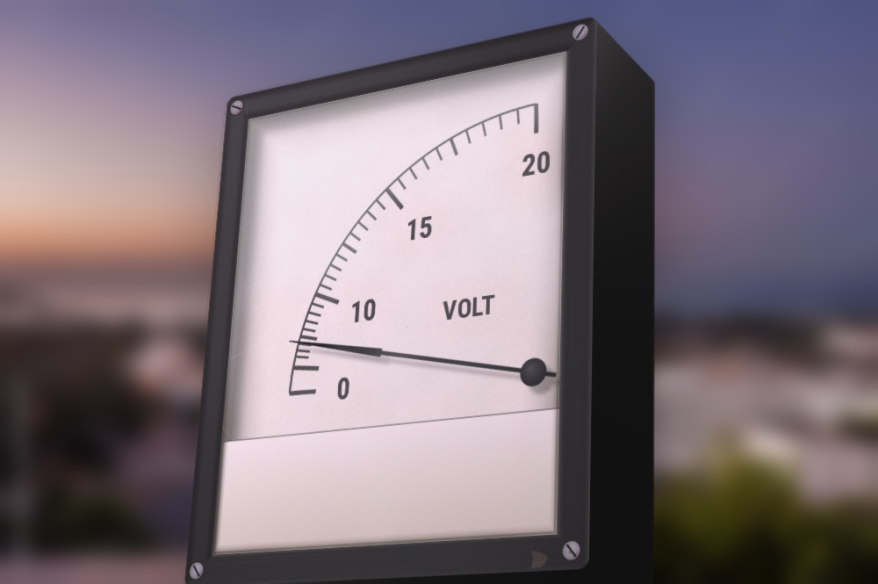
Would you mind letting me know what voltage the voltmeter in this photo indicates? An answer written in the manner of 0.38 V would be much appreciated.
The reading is 7 V
